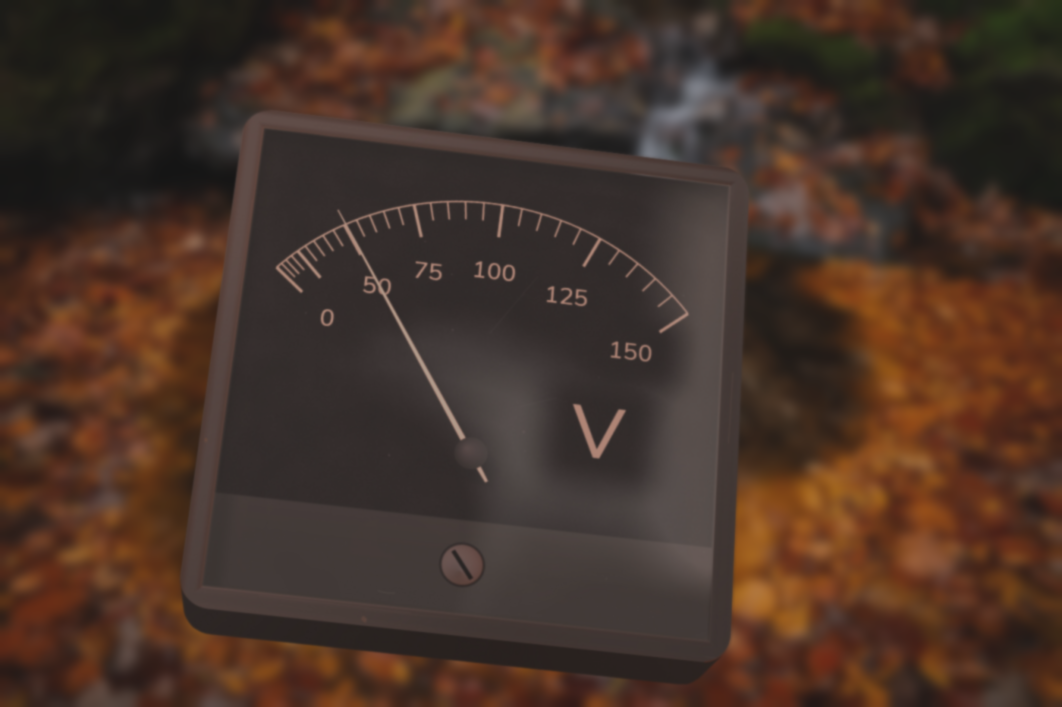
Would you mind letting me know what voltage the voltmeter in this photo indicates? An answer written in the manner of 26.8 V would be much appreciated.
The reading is 50 V
